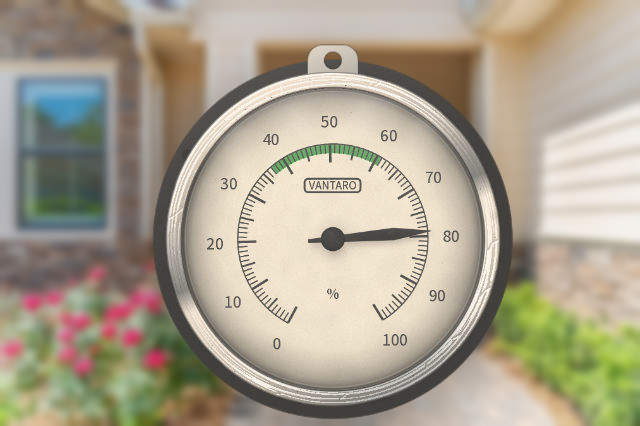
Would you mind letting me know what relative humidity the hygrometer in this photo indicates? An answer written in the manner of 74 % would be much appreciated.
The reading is 79 %
